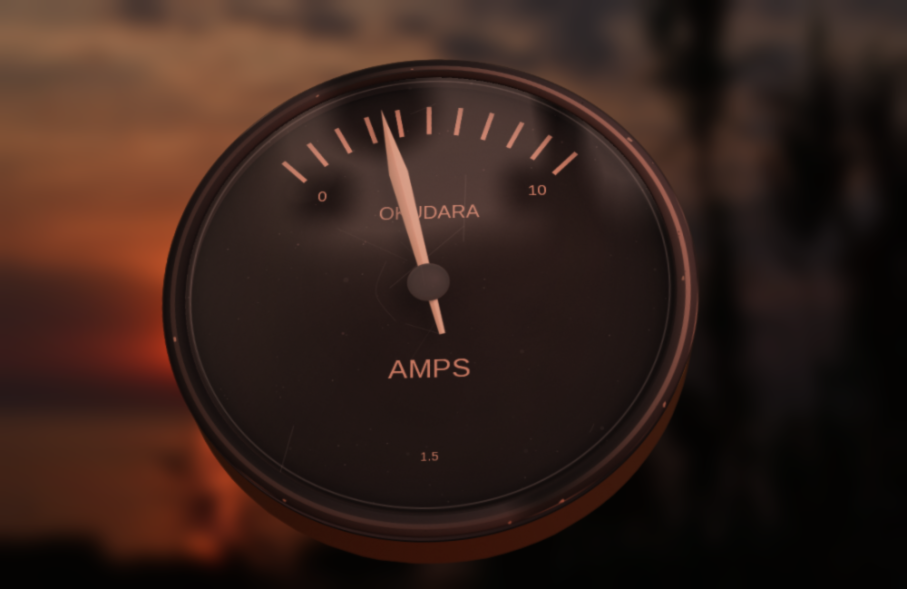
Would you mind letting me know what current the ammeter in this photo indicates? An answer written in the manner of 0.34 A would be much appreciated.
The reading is 3.5 A
